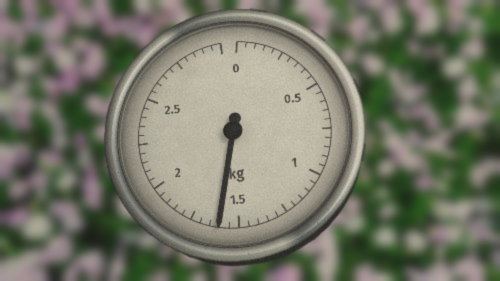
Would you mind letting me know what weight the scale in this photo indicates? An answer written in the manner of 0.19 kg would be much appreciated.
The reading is 1.6 kg
